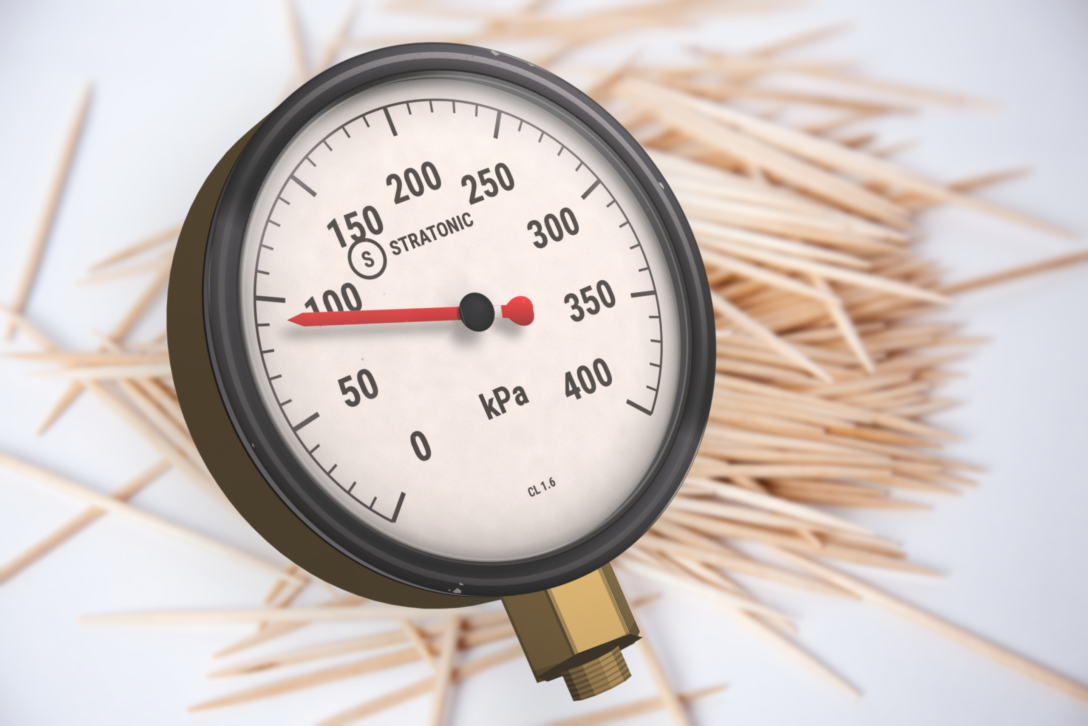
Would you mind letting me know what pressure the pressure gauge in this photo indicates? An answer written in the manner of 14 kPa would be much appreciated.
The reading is 90 kPa
